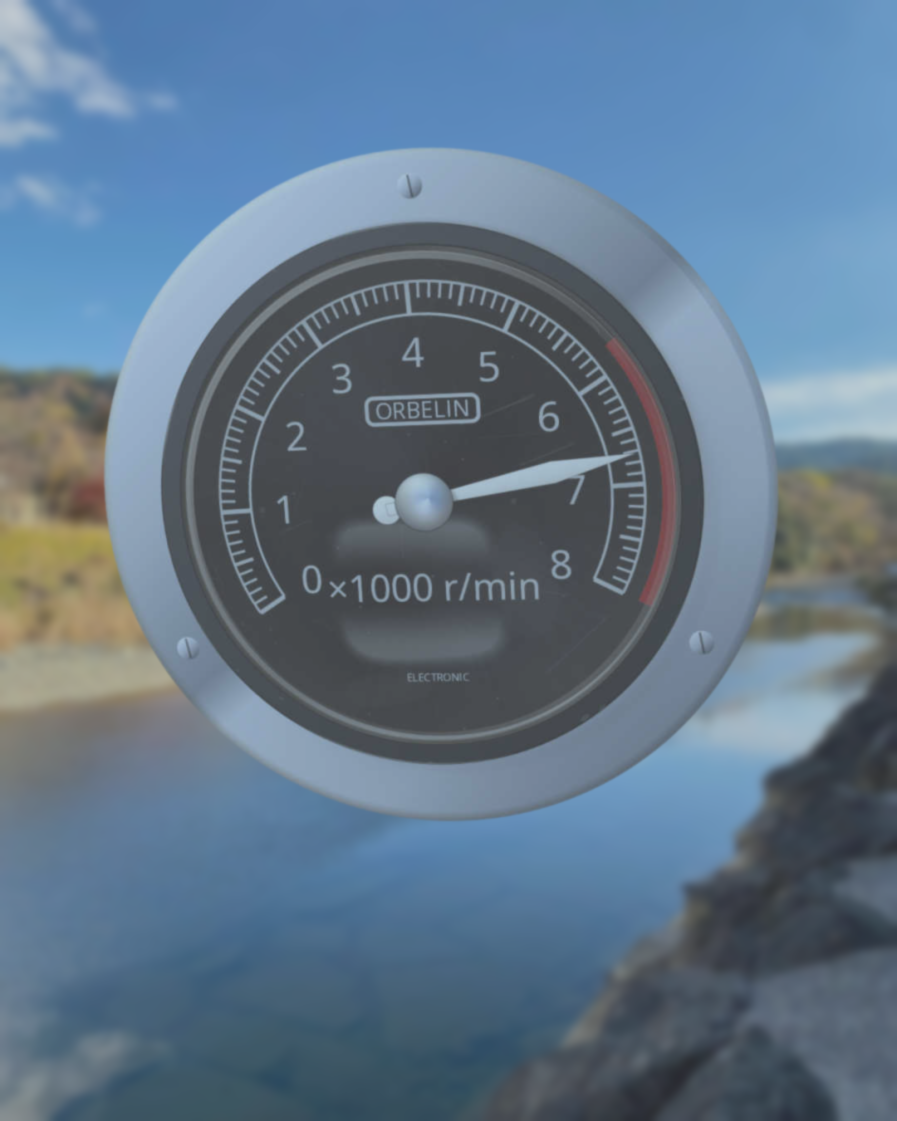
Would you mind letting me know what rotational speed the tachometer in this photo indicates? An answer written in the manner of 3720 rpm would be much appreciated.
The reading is 6700 rpm
